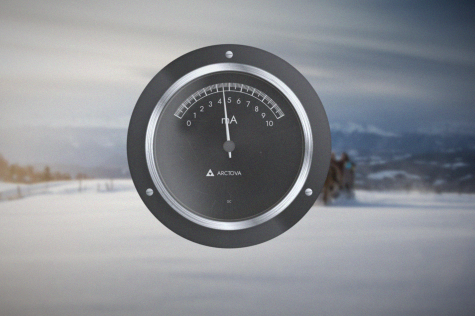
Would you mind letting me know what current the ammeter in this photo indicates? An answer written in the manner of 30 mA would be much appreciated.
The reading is 4.5 mA
